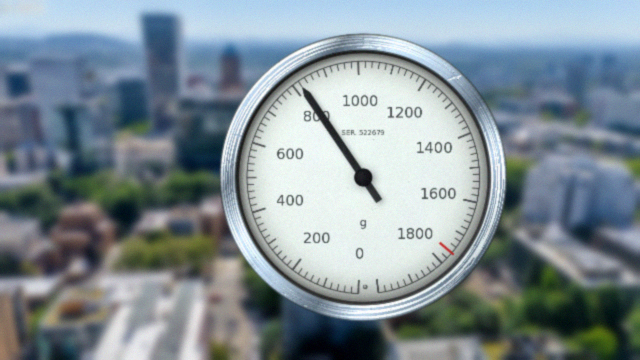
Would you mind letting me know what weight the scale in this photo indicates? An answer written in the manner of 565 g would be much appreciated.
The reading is 820 g
